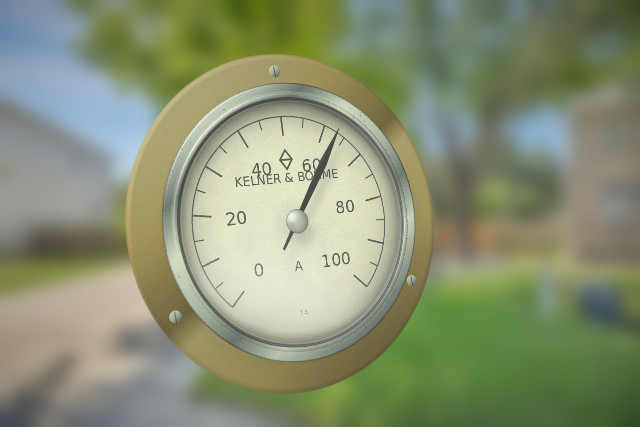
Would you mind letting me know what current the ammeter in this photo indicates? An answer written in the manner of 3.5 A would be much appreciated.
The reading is 62.5 A
